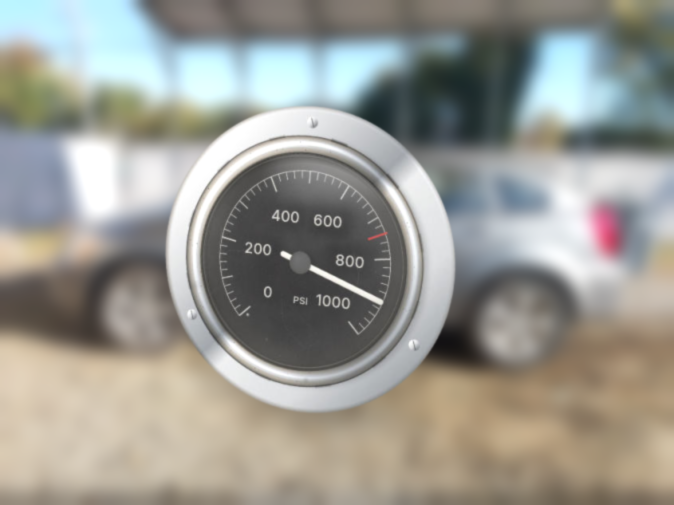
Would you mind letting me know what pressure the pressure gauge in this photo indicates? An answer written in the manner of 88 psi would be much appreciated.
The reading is 900 psi
